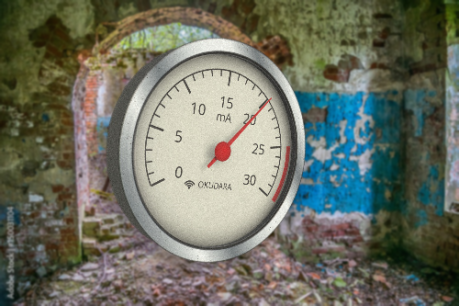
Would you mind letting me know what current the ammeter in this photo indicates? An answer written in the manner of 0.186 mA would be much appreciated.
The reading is 20 mA
